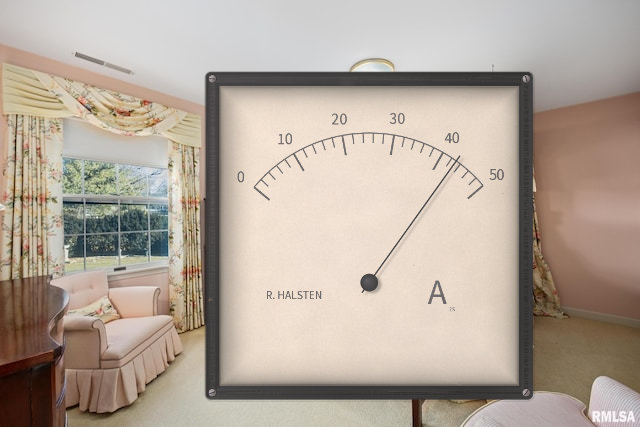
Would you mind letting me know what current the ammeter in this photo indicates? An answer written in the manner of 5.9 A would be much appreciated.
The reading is 43 A
